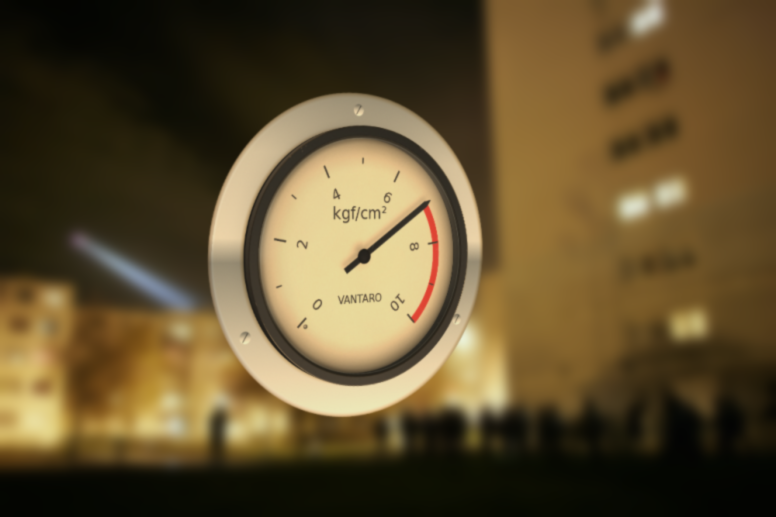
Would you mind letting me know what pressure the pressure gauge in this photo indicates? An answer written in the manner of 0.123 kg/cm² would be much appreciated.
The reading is 7 kg/cm²
